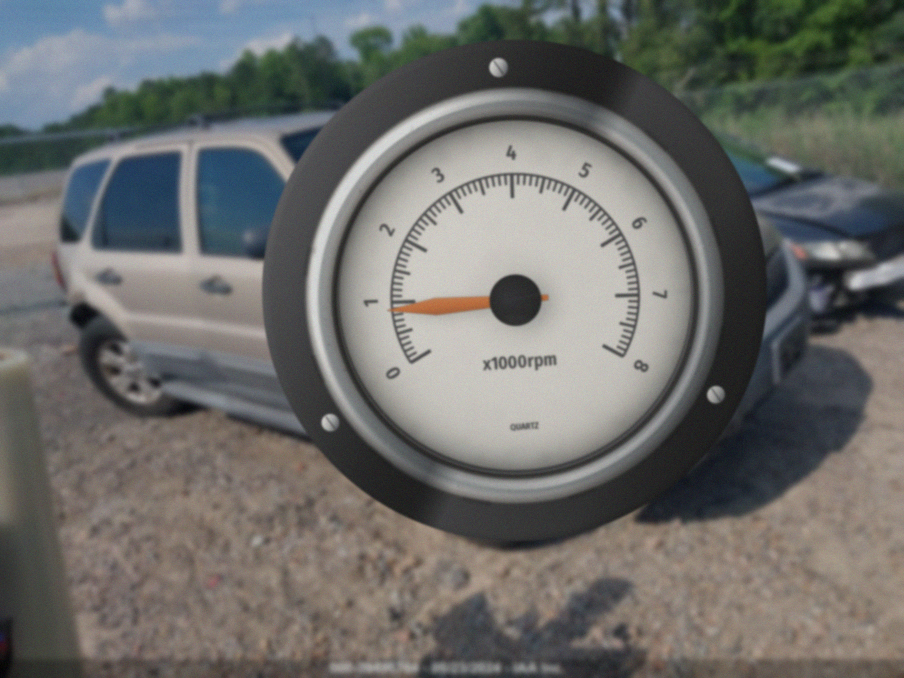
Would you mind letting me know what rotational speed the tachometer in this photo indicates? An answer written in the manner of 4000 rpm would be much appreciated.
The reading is 900 rpm
